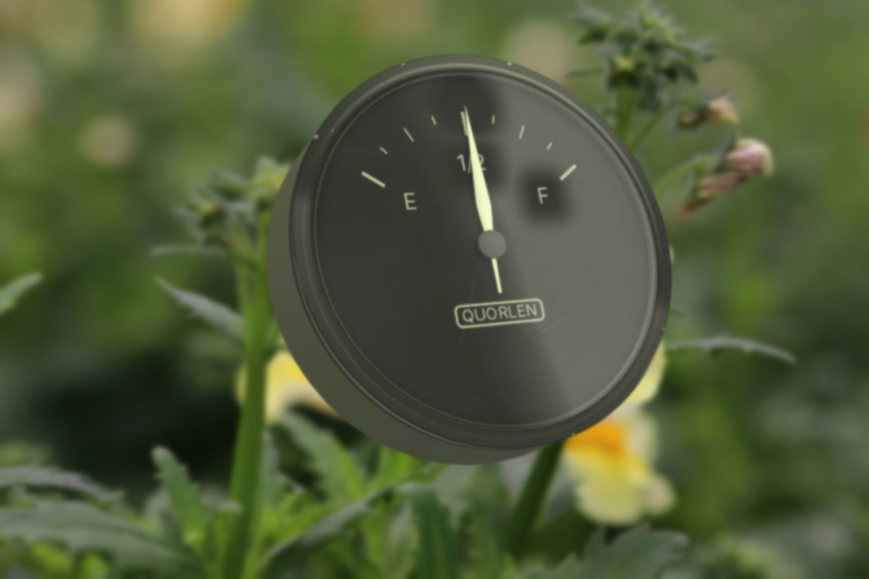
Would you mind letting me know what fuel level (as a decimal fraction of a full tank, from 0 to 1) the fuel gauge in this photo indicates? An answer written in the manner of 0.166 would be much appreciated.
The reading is 0.5
